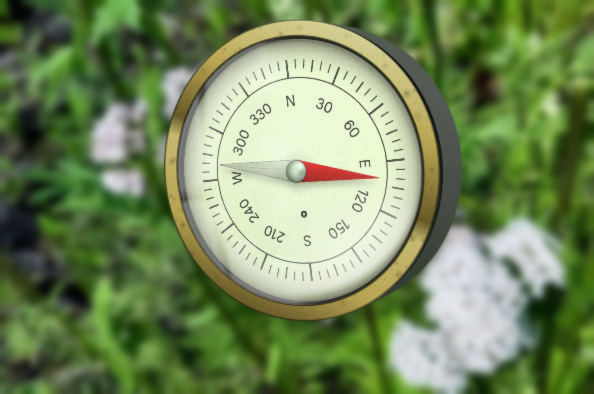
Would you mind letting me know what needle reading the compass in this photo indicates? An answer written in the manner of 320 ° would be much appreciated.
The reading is 100 °
